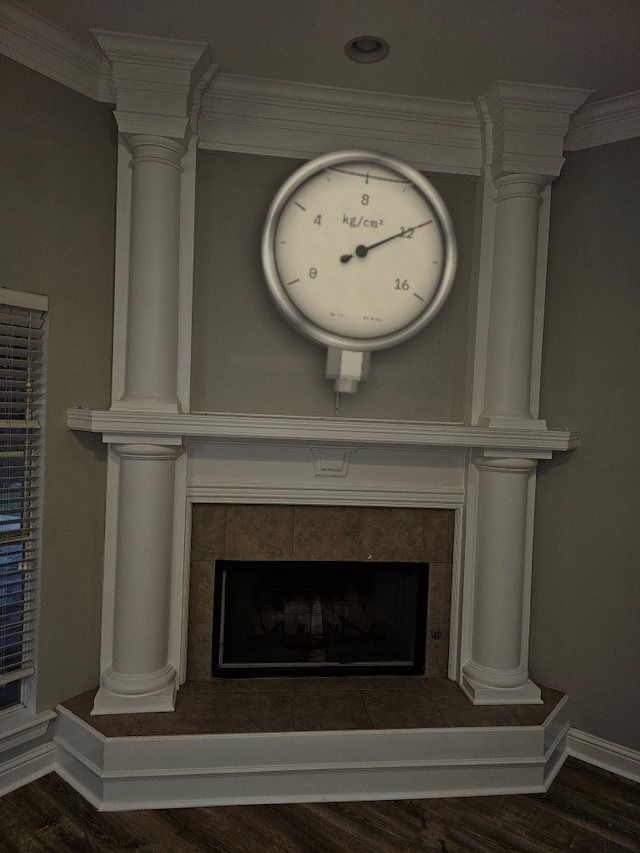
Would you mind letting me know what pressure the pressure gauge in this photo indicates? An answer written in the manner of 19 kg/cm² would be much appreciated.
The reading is 12 kg/cm²
